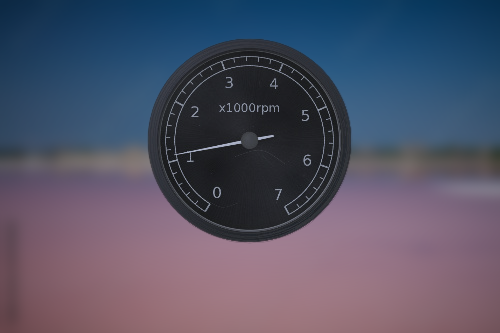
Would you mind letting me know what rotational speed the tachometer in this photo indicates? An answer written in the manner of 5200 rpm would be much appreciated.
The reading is 1100 rpm
